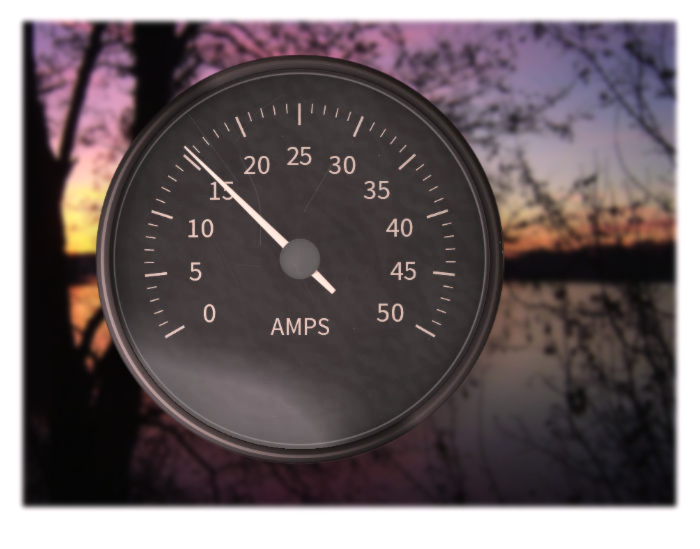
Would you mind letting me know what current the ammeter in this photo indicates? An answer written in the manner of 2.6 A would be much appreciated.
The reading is 15.5 A
